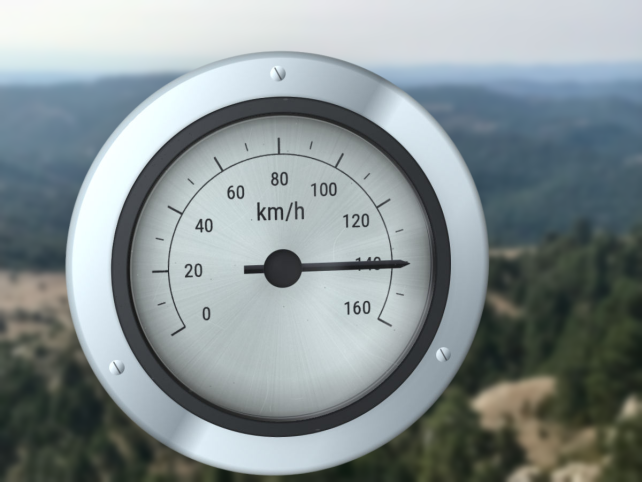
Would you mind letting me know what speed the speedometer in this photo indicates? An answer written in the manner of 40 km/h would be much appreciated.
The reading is 140 km/h
